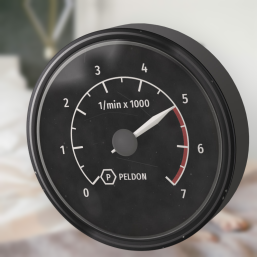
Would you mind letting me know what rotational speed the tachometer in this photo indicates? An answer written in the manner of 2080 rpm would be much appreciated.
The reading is 5000 rpm
